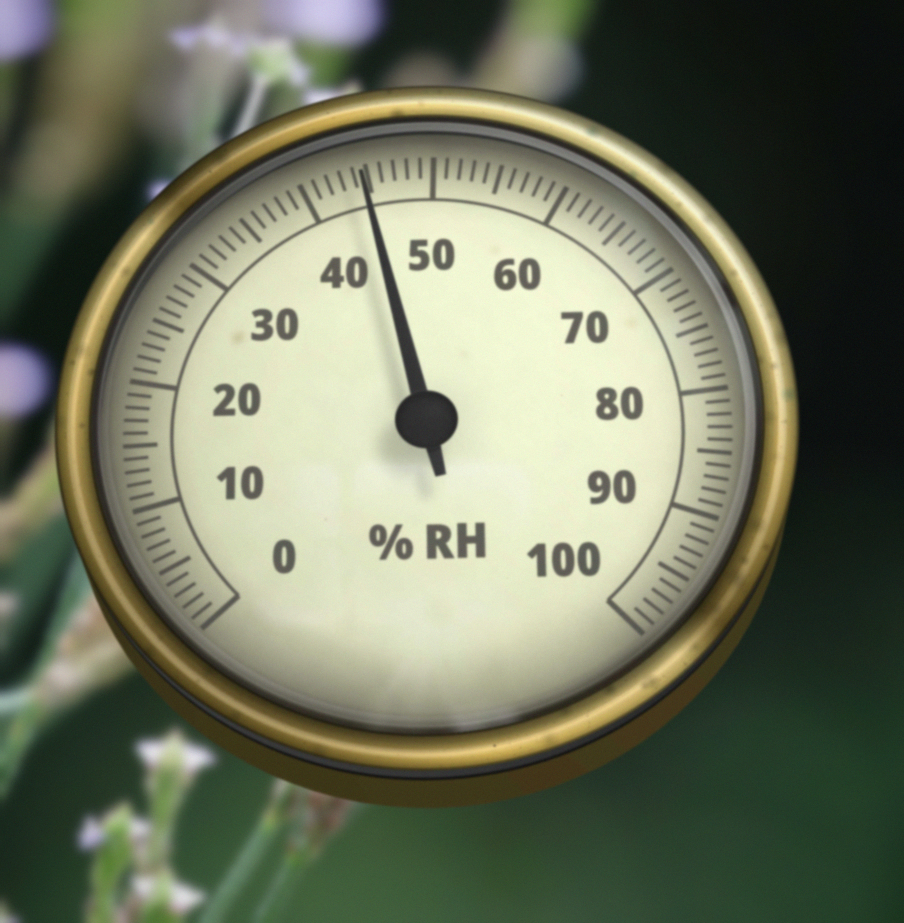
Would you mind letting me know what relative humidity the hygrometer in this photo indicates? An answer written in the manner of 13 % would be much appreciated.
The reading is 44.5 %
